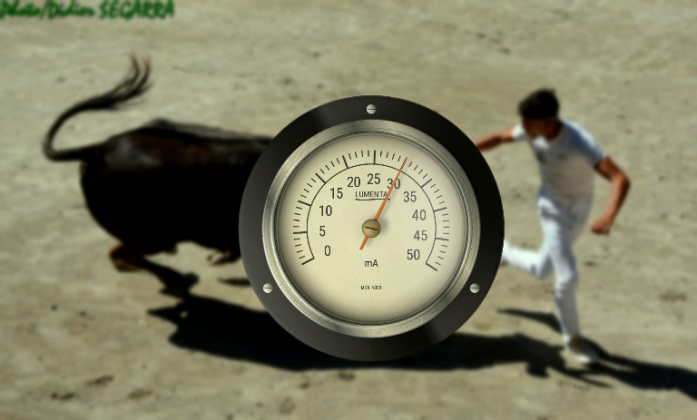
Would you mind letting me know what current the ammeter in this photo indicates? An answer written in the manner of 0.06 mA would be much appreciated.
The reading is 30 mA
